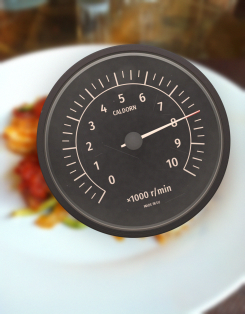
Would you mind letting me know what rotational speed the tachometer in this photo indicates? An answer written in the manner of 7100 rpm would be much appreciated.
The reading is 8000 rpm
